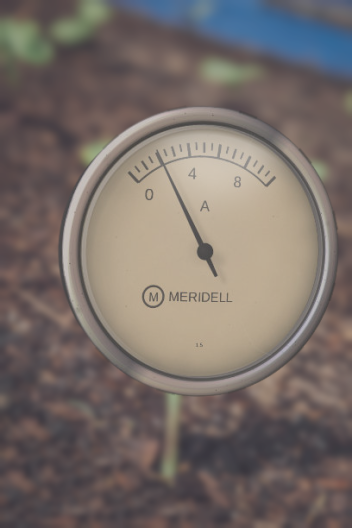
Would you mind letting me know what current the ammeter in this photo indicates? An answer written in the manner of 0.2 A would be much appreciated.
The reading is 2 A
